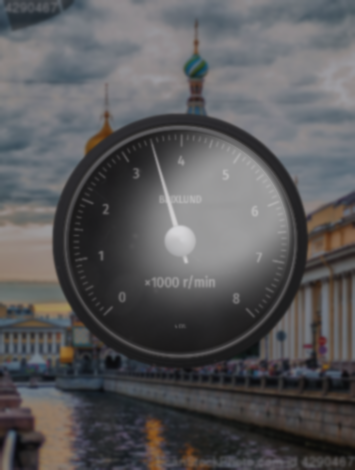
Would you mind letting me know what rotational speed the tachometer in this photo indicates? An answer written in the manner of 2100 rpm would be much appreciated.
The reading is 3500 rpm
